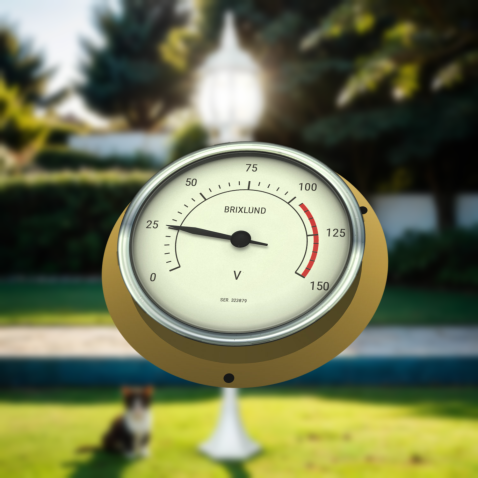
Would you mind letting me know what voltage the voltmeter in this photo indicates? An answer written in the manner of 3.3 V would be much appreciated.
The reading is 25 V
